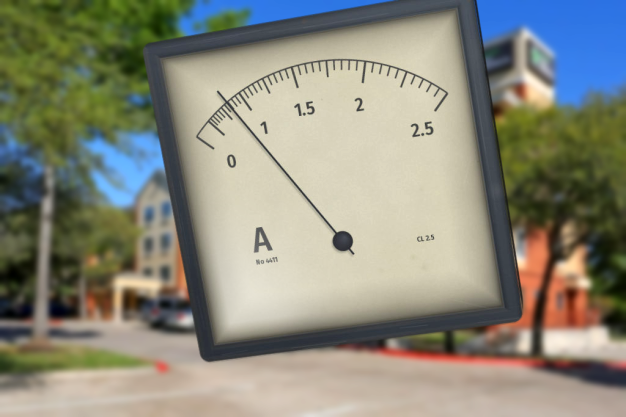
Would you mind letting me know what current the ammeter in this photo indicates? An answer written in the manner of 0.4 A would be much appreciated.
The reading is 0.85 A
